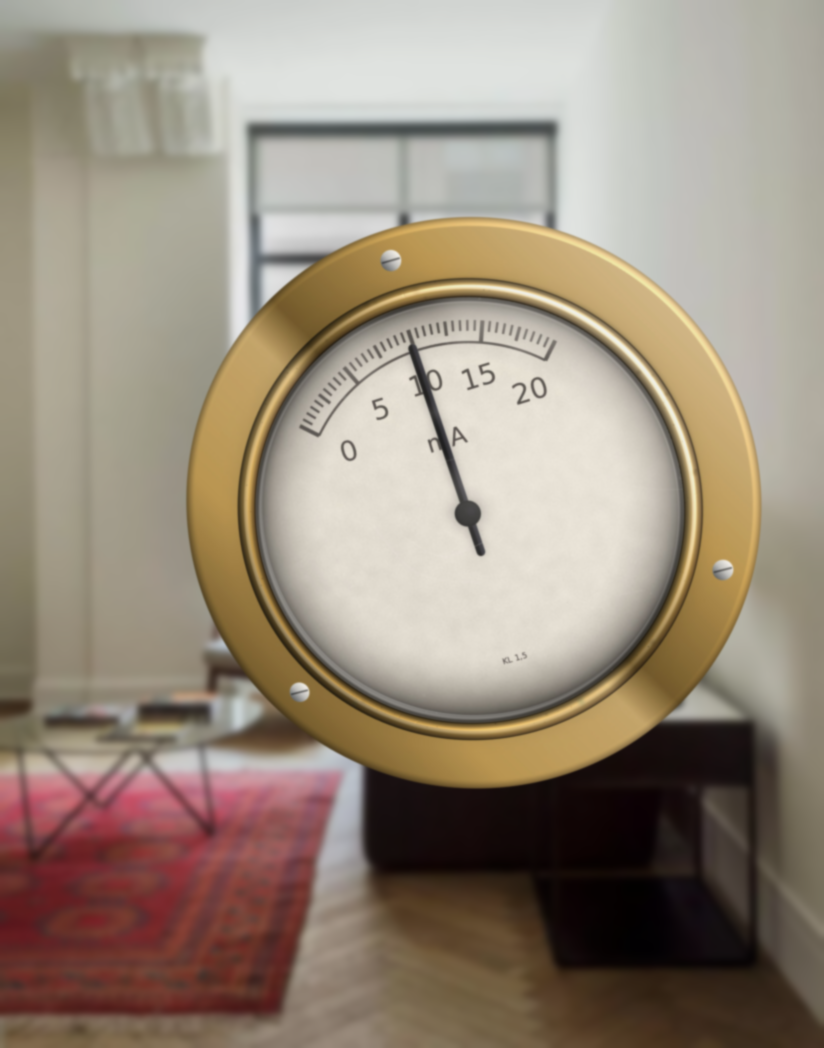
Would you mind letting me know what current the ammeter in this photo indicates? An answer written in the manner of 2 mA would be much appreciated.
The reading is 10 mA
